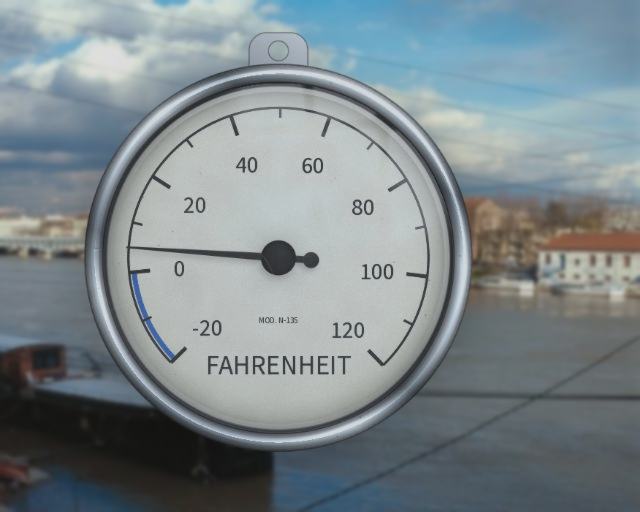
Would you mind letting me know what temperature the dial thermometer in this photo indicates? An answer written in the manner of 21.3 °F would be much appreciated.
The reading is 5 °F
